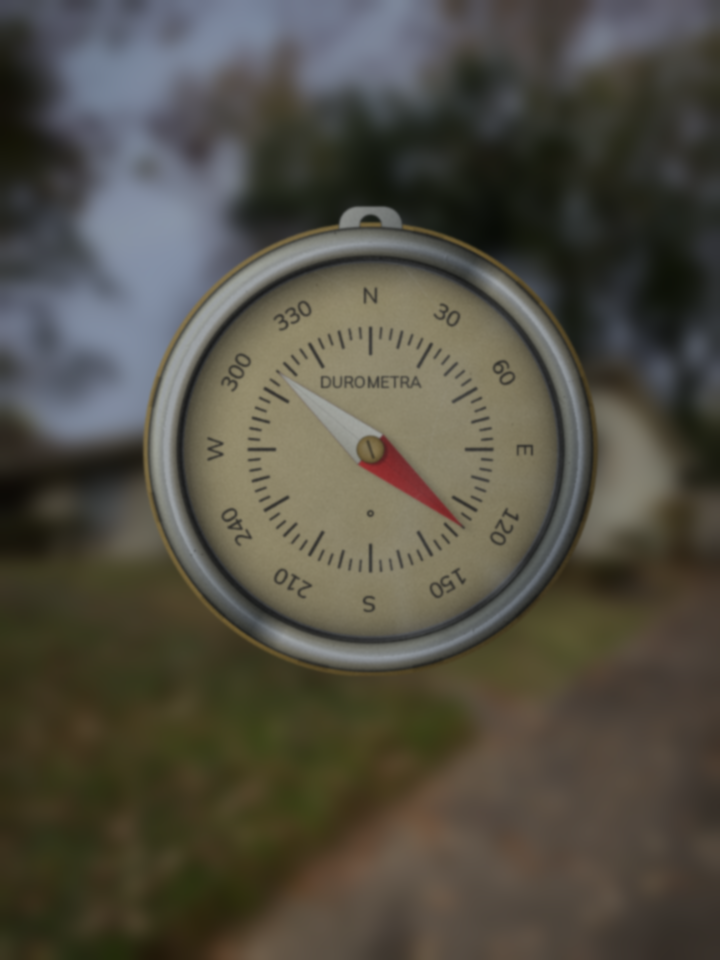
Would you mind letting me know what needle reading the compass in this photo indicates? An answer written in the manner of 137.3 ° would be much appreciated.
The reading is 130 °
